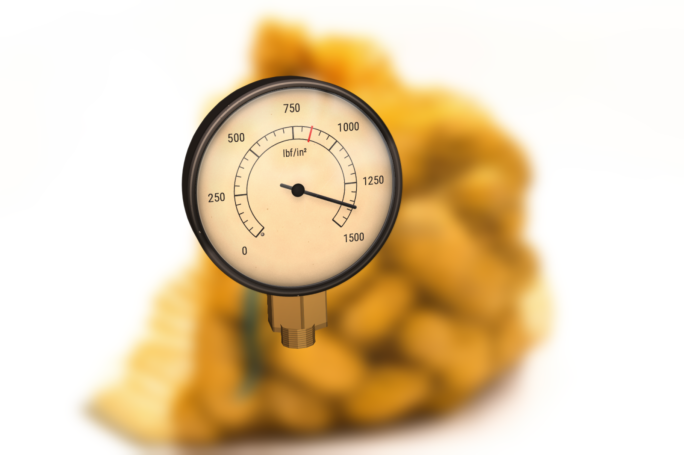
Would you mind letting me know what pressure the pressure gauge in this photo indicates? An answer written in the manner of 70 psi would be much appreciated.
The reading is 1375 psi
